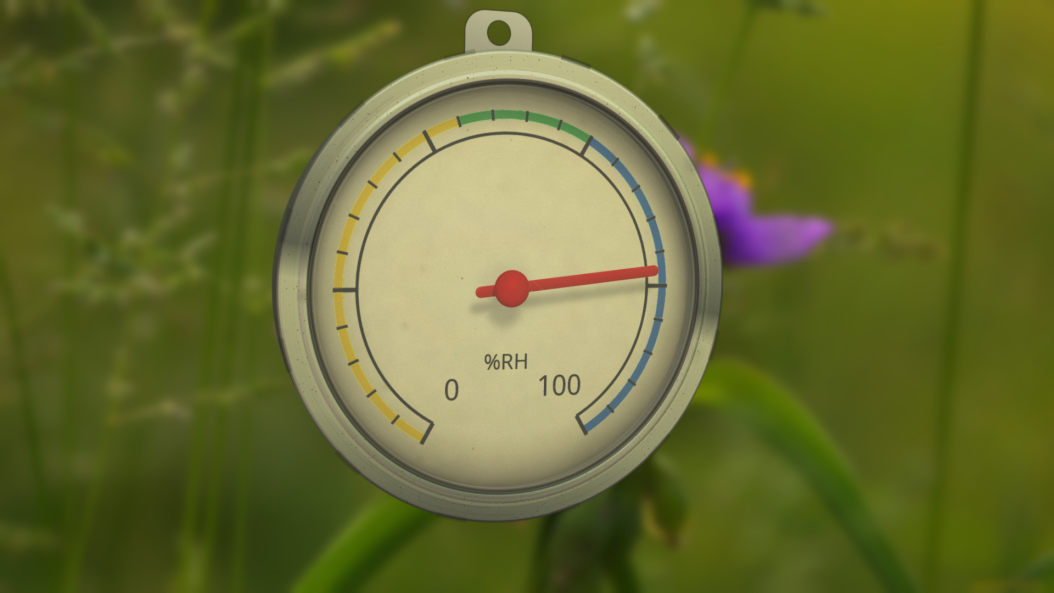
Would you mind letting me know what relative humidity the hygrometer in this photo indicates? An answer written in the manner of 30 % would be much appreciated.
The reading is 78 %
